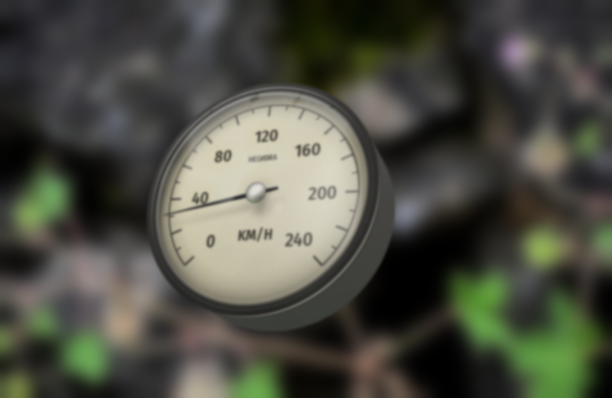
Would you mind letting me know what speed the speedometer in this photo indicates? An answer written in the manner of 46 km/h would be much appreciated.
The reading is 30 km/h
